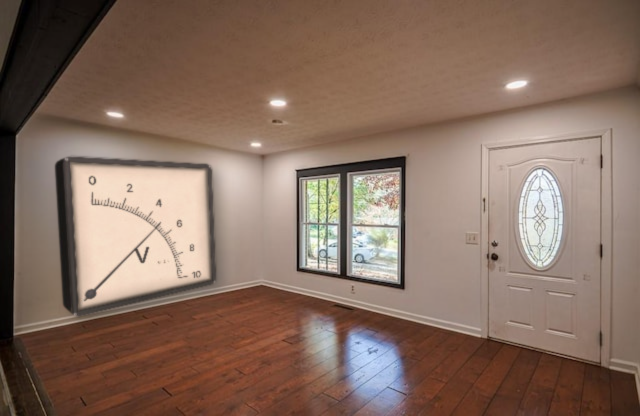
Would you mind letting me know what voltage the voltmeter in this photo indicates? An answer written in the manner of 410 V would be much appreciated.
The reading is 5 V
